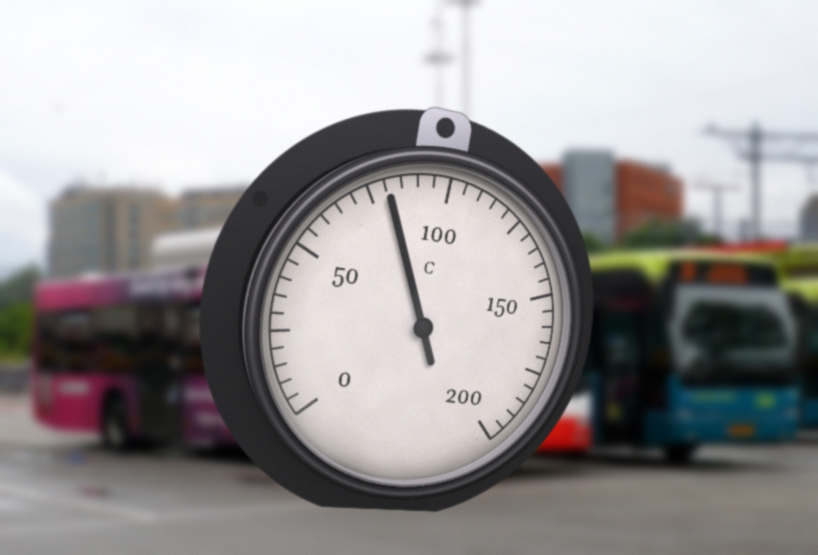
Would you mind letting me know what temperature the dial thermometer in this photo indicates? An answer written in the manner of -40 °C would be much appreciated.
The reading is 80 °C
